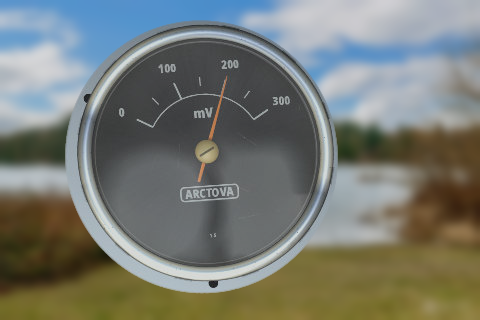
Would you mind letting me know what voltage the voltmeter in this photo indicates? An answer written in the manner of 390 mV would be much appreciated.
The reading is 200 mV
